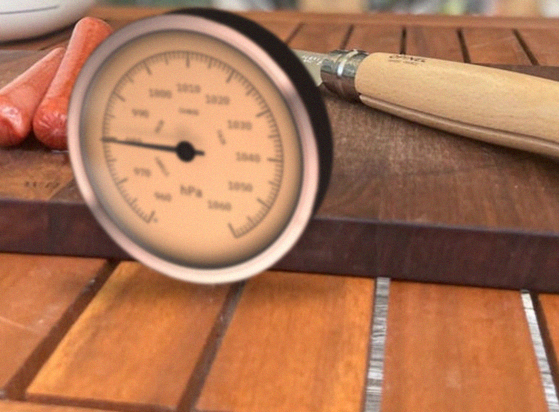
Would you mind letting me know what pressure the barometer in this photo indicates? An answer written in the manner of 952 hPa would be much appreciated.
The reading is 980 hPa
